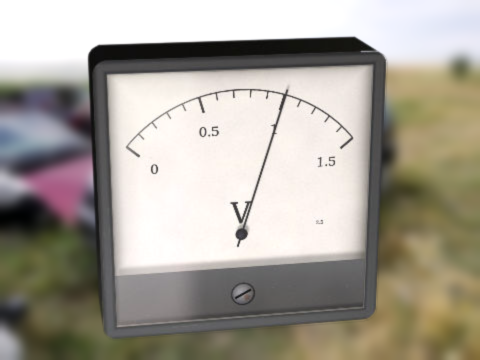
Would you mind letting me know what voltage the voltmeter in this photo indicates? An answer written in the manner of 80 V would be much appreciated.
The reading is 1 V
